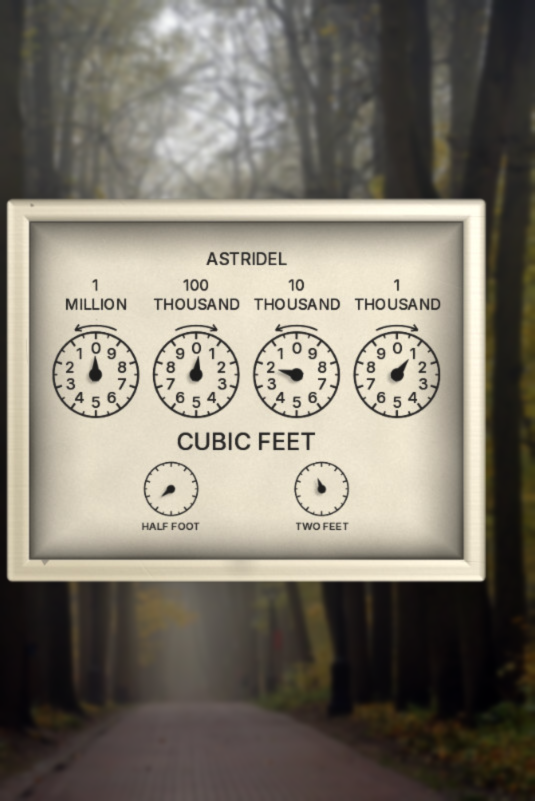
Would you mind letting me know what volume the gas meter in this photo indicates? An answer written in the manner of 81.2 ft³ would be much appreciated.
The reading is 2100 ft³
